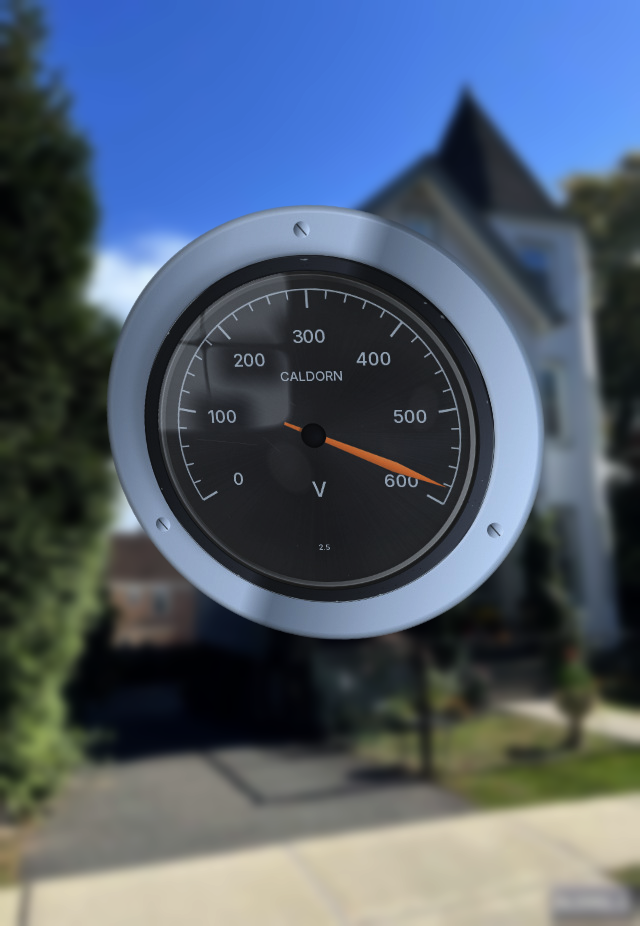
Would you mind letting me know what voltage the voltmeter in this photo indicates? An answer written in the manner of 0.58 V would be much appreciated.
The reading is 580 V
